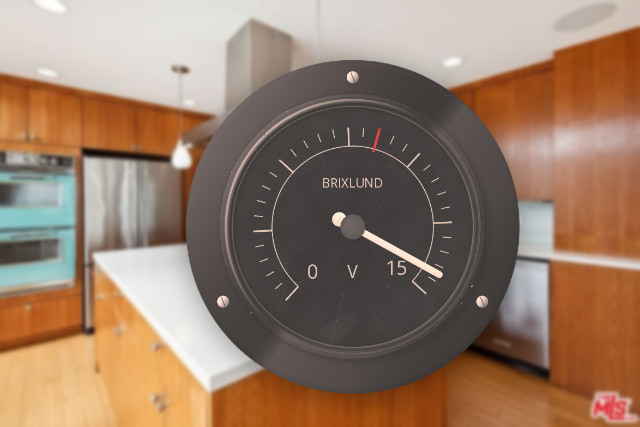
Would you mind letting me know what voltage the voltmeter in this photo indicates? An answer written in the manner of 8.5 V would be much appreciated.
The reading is 14.25 V
